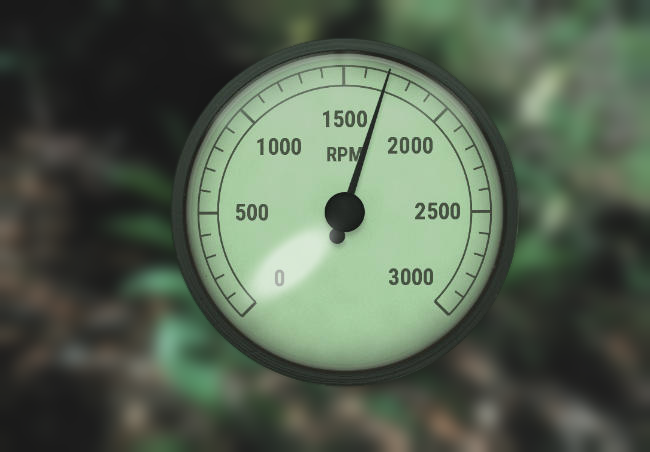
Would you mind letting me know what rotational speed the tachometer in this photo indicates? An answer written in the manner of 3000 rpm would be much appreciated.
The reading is 1700 rpm
